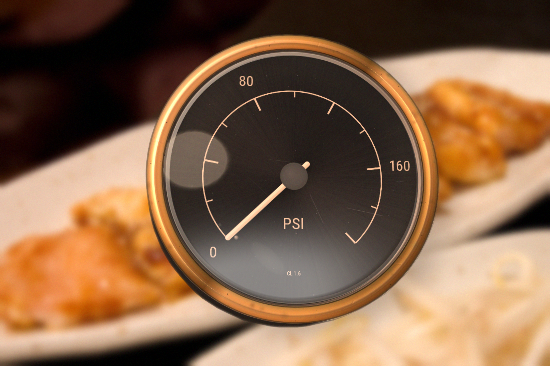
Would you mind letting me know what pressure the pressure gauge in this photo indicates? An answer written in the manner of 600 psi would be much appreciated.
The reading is 0 psi
